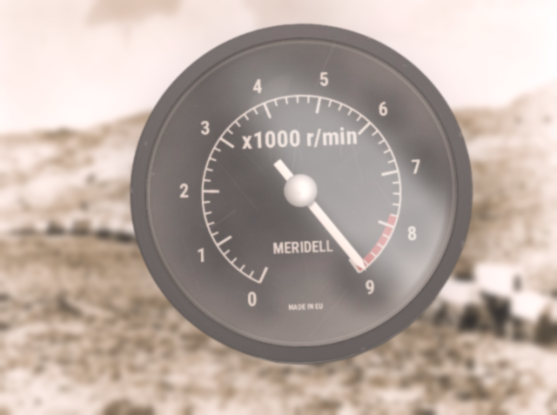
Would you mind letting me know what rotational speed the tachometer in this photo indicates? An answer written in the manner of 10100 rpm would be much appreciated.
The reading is 8900 rpm
